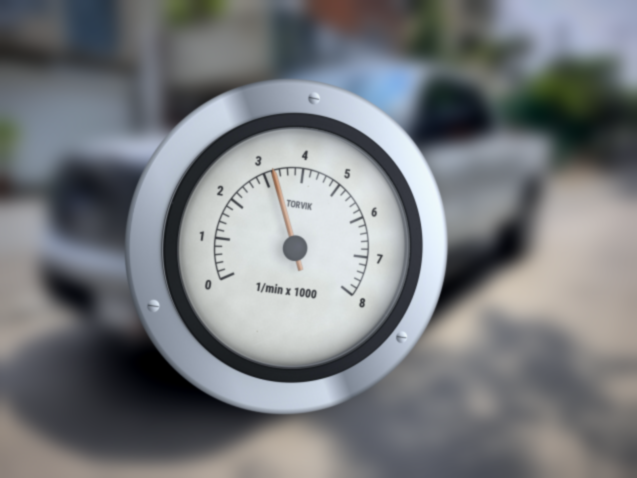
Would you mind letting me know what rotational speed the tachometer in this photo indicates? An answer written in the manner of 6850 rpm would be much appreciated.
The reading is 3200 rpm
